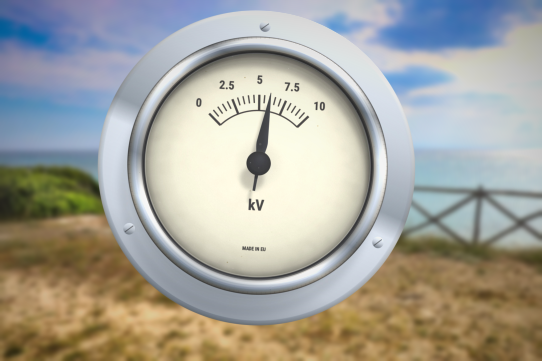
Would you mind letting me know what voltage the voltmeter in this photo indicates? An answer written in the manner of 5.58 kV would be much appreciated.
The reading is 6 kV
